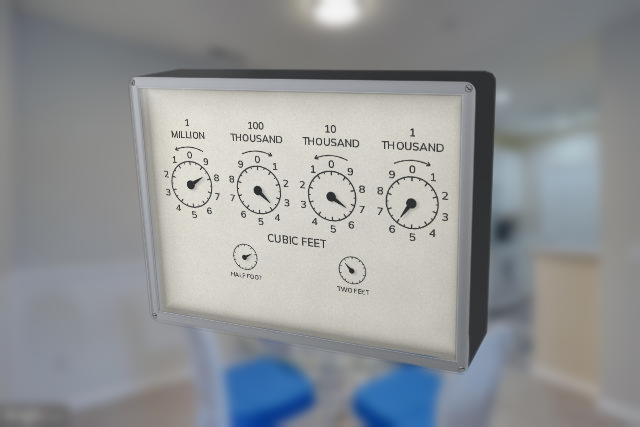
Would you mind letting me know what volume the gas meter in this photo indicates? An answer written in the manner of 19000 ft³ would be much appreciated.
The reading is 836600 ft³
